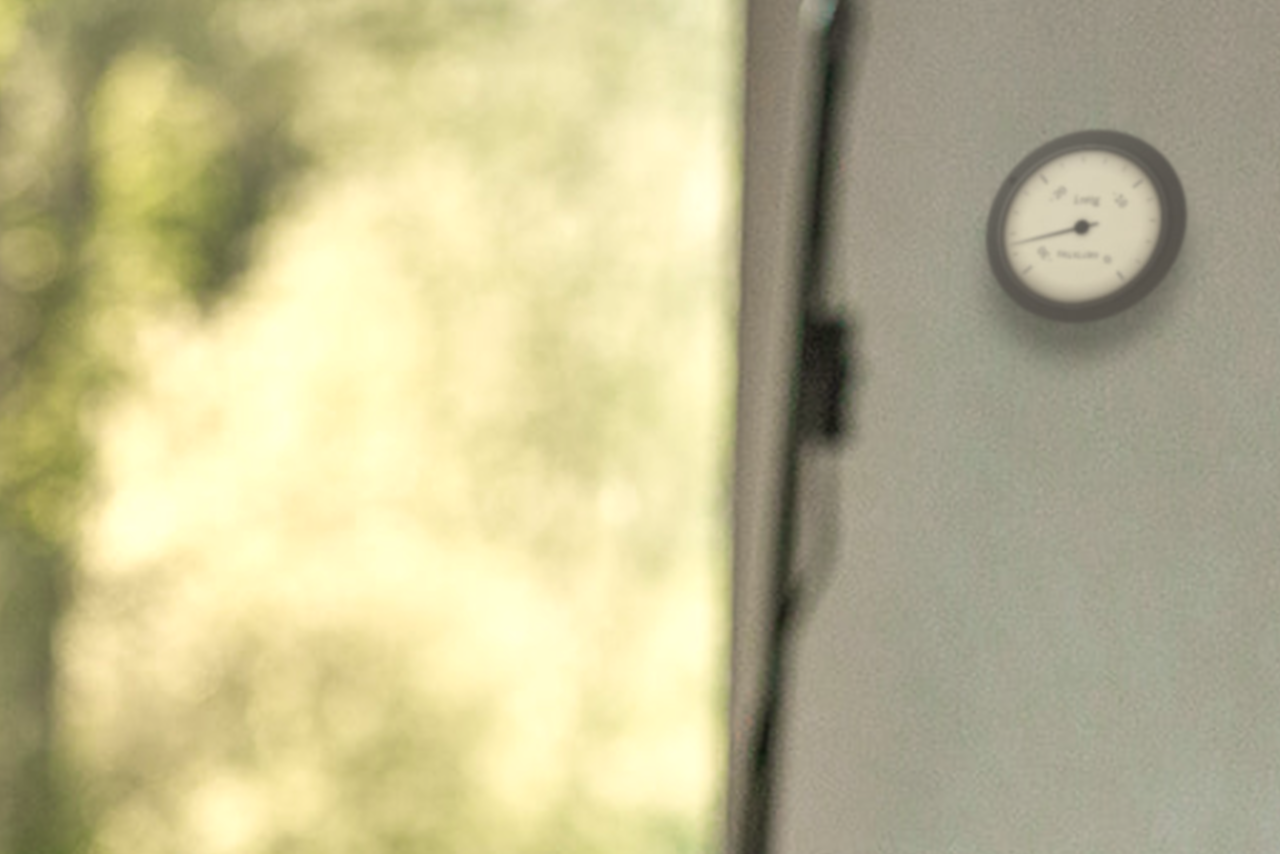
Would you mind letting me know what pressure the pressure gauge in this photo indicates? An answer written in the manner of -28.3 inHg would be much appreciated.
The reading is -27 inHg
